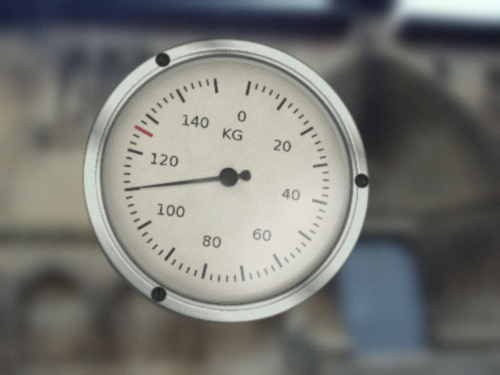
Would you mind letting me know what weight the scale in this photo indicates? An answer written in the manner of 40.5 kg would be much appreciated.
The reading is 110 kg
